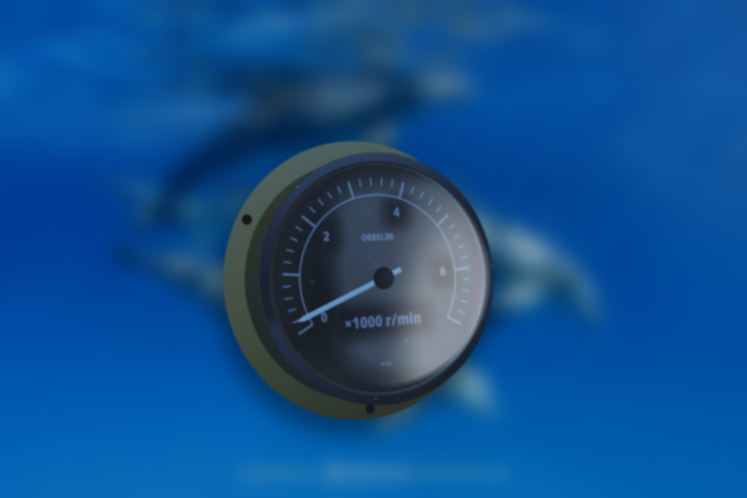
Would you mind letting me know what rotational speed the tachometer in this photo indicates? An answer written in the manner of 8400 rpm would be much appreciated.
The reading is 200 rpm
